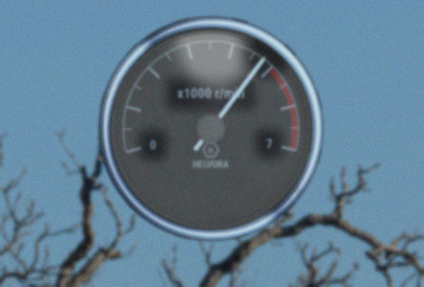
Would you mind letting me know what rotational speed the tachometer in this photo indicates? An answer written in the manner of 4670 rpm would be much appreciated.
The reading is 4750 rpm
